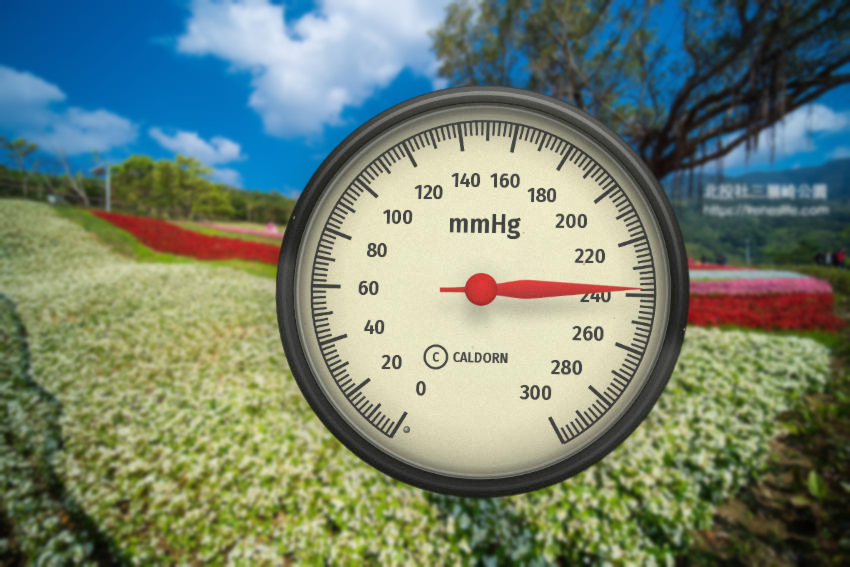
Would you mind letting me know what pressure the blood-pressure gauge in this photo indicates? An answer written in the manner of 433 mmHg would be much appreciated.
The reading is 238 mmHg
